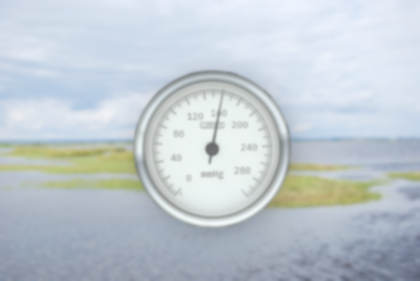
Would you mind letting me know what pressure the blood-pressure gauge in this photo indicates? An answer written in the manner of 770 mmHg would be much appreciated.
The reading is 160 mmHg
